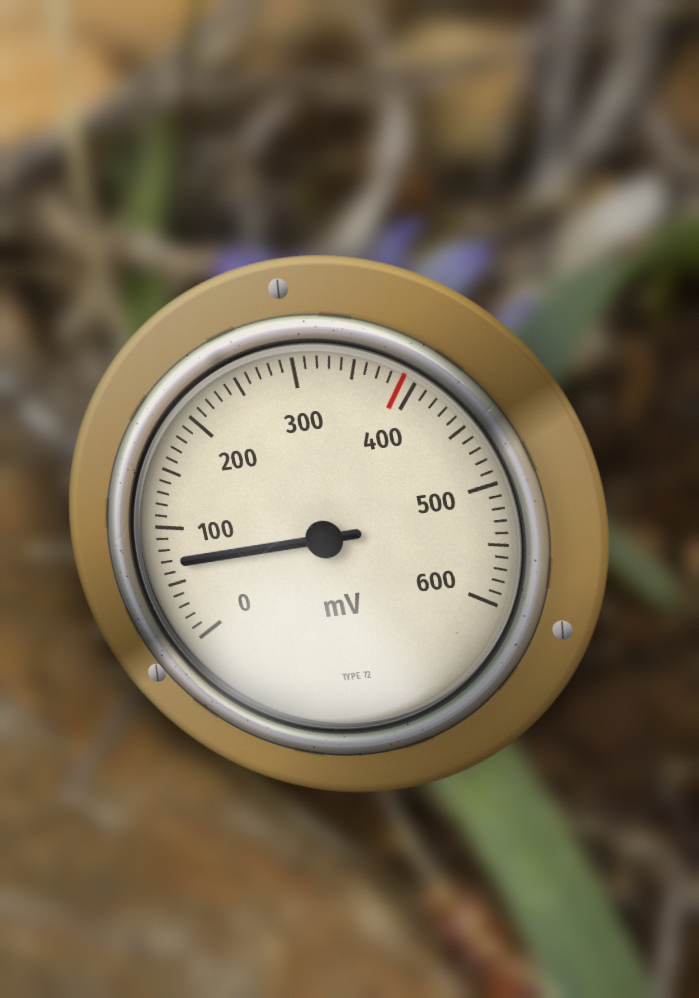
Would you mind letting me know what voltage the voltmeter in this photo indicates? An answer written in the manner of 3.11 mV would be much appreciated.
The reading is 70 mV
